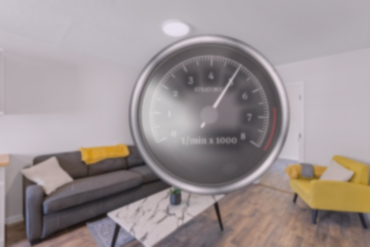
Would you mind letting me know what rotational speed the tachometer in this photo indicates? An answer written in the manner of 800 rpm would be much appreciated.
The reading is 5000 rpm
